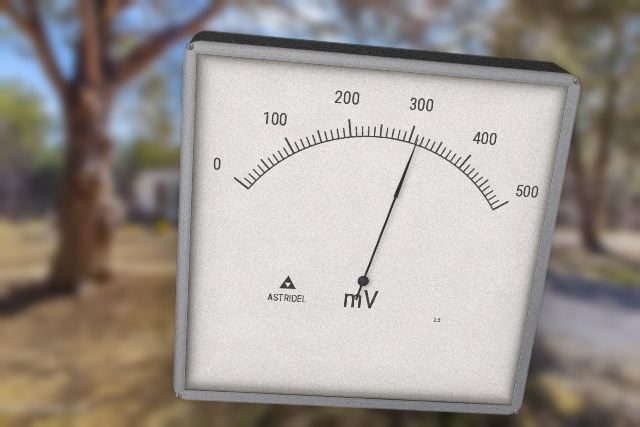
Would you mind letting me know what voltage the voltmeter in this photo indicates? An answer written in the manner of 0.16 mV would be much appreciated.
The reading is 310 mV
